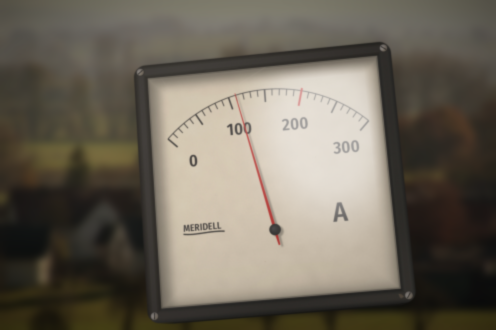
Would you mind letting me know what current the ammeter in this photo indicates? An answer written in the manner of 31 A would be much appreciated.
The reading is 110 A
